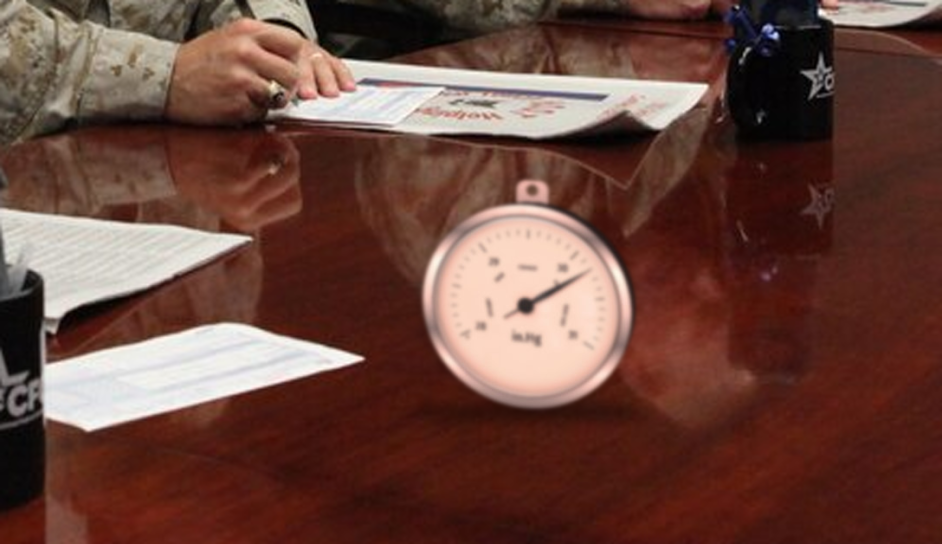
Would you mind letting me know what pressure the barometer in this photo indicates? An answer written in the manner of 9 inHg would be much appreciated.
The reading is 30.2 inHg
